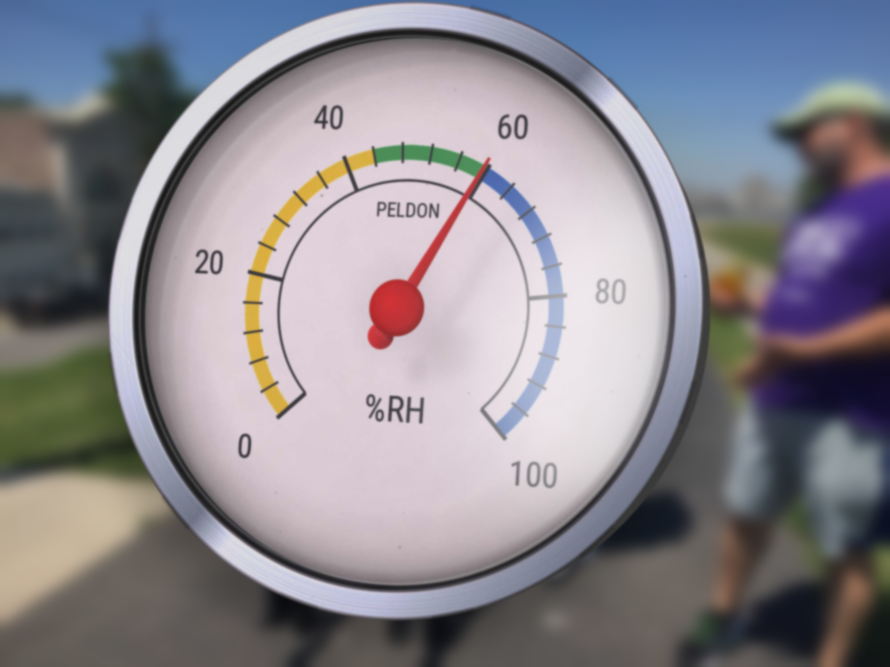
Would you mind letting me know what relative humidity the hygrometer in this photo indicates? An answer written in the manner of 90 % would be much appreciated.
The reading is 60 %
